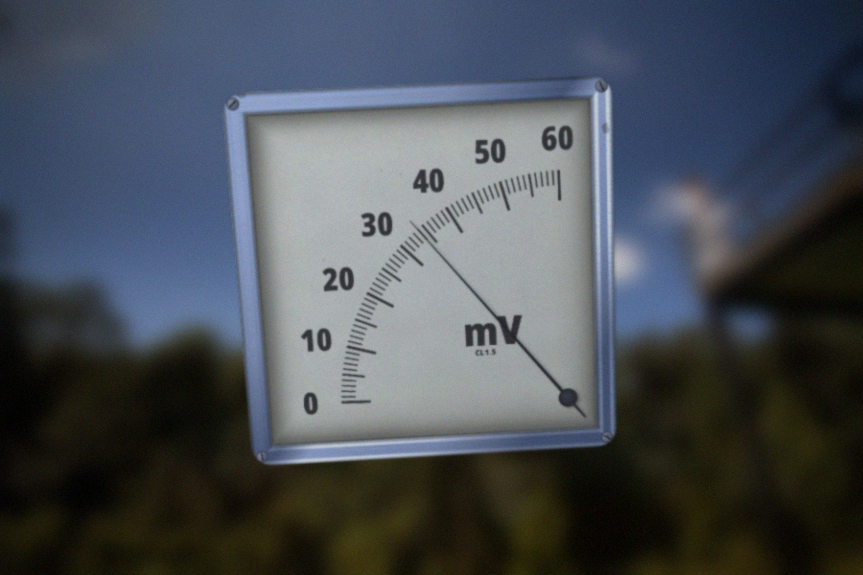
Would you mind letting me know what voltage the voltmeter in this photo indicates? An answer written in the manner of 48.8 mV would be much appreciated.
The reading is 34 mV
